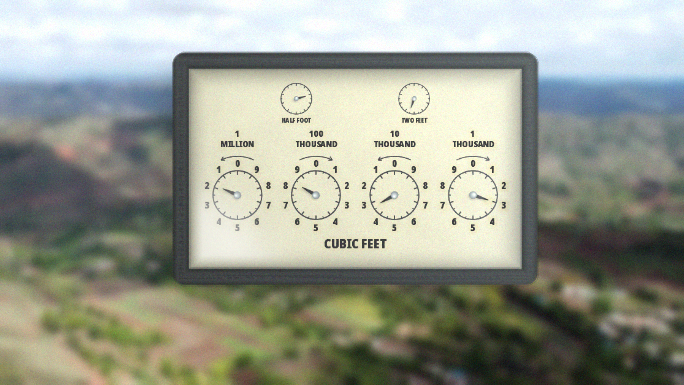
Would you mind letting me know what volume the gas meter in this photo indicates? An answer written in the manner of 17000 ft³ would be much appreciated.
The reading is 183300 ft³
